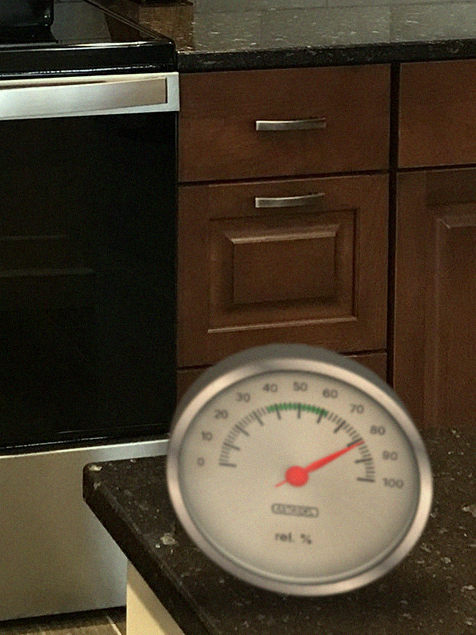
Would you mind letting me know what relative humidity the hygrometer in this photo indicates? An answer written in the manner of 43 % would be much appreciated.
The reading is 80 %
